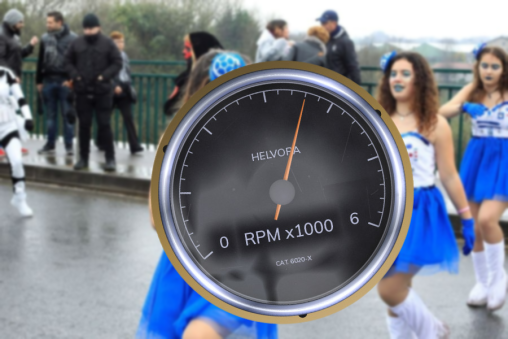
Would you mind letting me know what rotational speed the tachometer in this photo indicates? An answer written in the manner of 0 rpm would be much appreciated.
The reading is 3600 rpm
